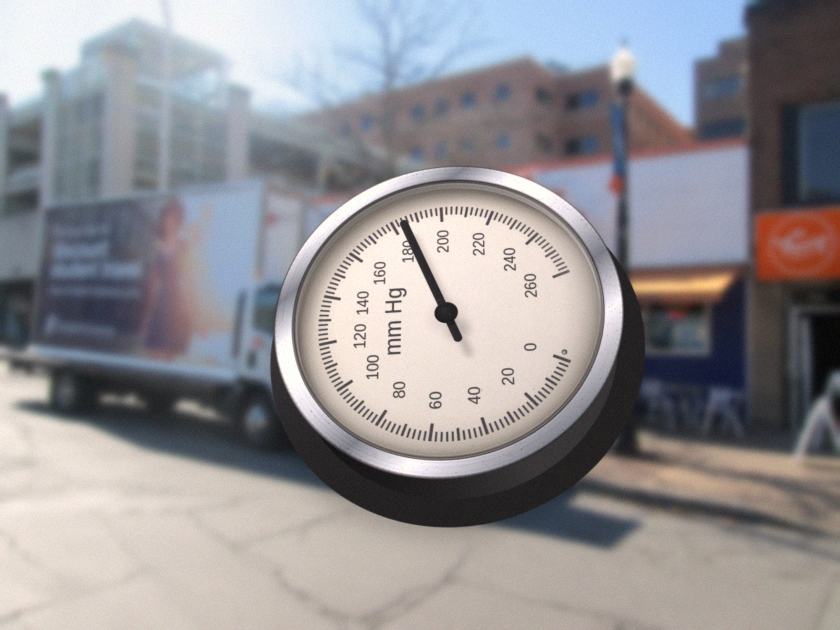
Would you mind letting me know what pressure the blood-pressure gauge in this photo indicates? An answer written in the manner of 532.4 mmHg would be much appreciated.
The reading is 184 mmHg
